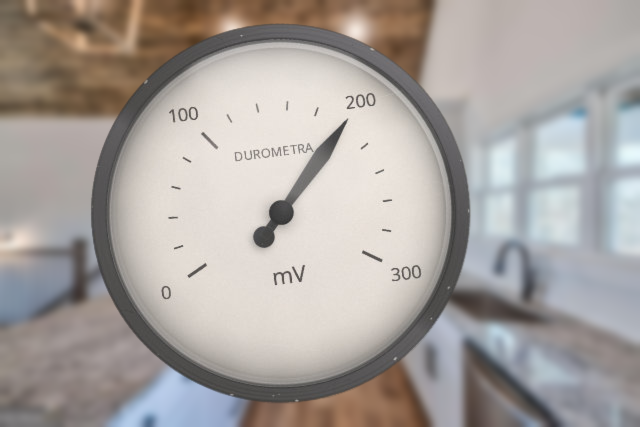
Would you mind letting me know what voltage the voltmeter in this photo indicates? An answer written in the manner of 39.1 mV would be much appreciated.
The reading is 200 mV
